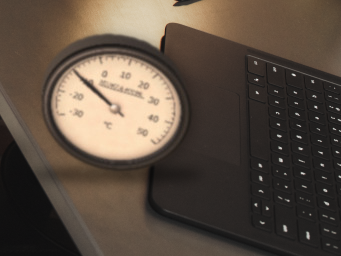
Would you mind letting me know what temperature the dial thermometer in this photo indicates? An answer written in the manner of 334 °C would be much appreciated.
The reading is -10 °C
